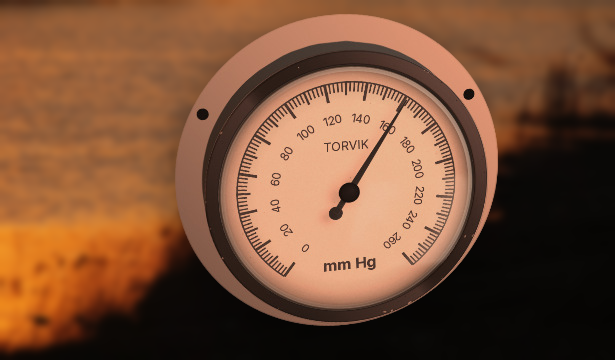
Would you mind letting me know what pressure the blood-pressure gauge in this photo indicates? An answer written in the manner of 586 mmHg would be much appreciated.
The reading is 160 mmHg
